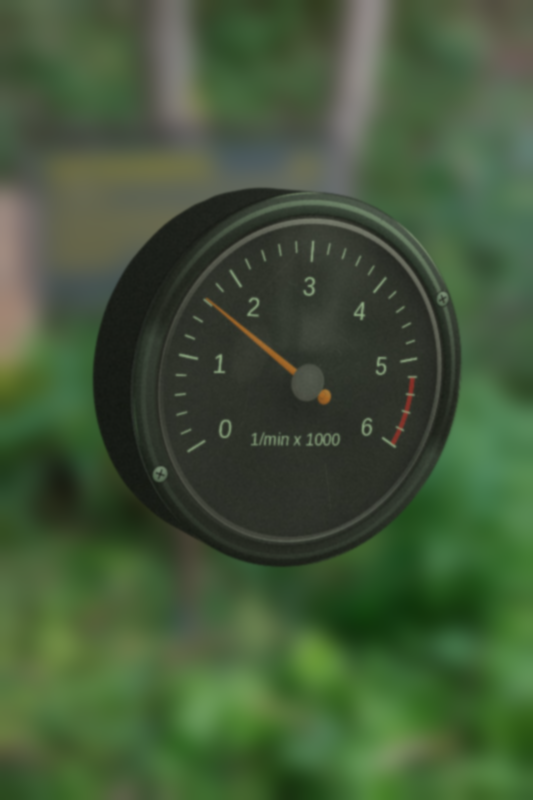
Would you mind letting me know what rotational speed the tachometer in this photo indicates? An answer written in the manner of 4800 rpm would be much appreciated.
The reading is 1600 rpm
